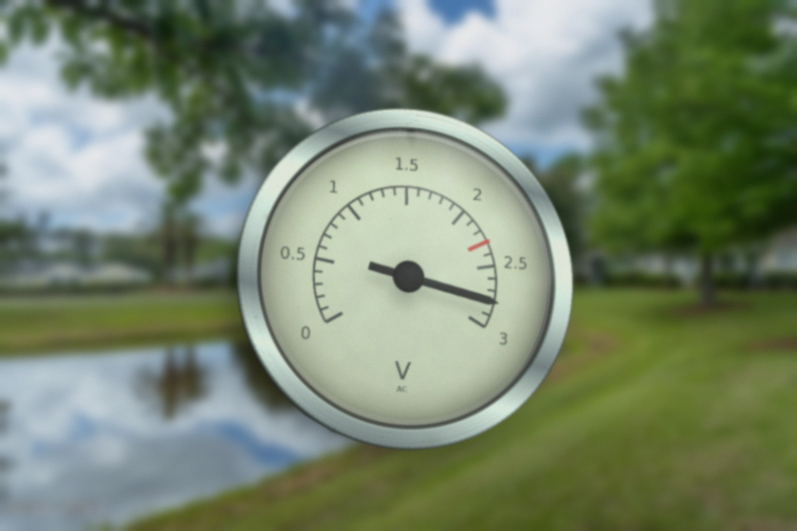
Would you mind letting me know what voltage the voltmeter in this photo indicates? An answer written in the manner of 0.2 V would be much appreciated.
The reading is 2.8 V
